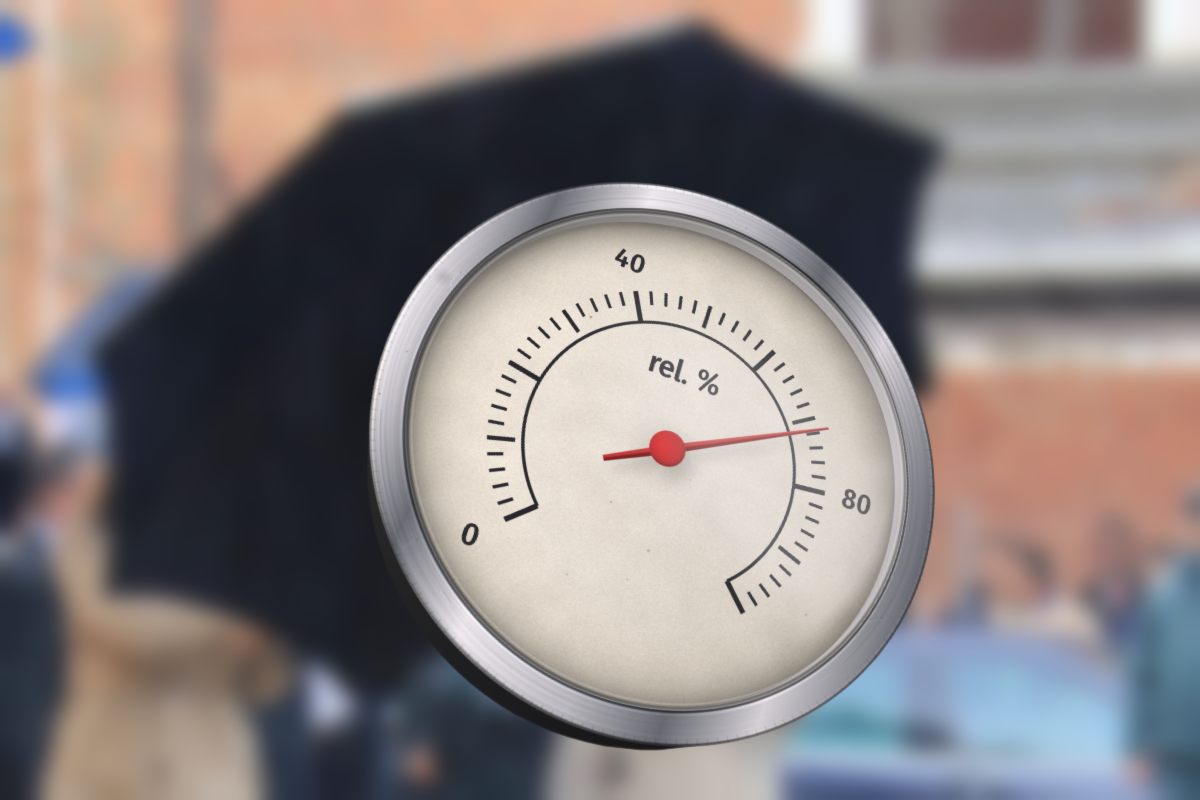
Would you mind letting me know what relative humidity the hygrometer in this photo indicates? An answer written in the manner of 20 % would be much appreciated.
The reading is 72 %
